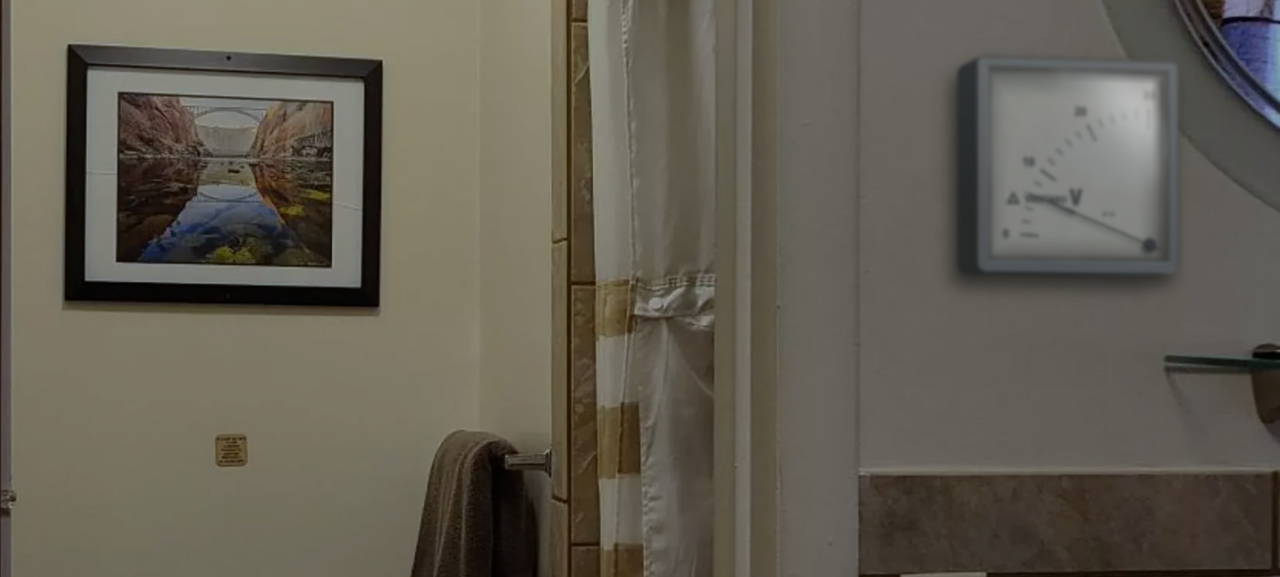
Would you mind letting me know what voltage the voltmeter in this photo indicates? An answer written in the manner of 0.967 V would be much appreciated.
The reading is 6 V
